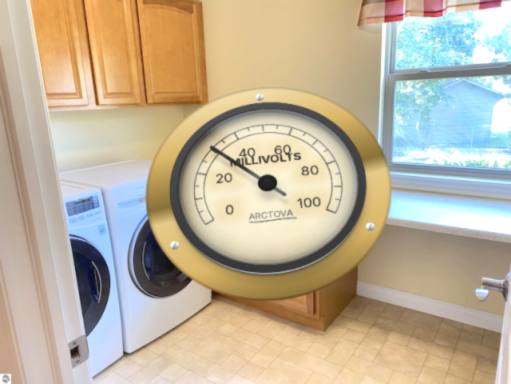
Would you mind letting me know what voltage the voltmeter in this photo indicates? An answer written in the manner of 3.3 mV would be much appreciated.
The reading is 30 mV
